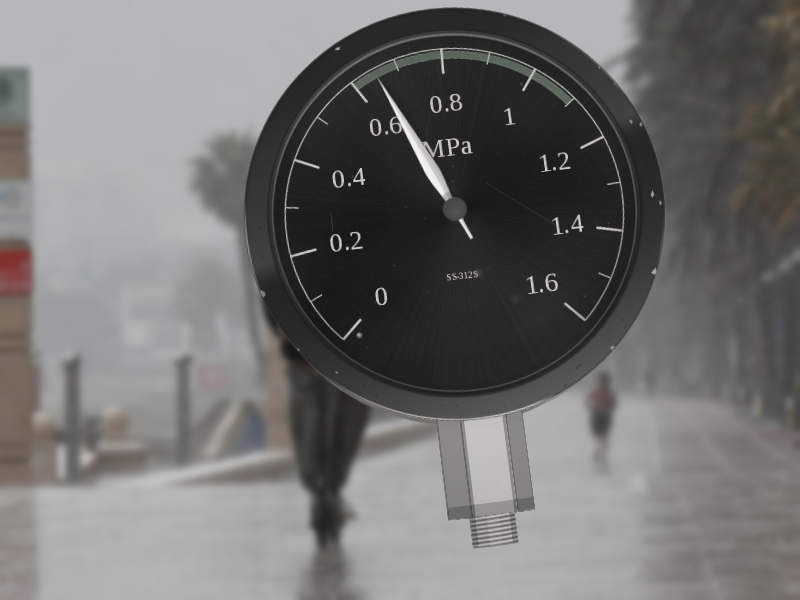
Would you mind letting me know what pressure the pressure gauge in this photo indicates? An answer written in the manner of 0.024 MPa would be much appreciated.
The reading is 0.65 MPa
